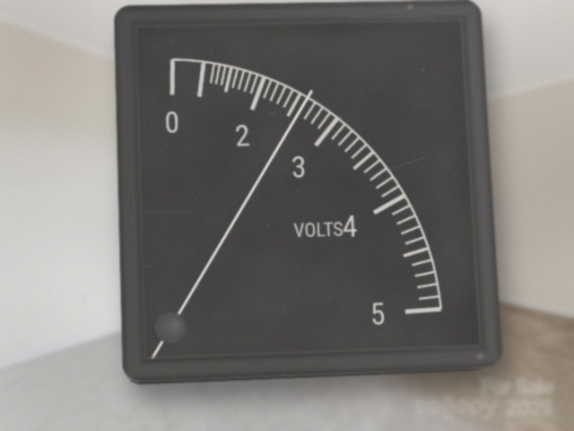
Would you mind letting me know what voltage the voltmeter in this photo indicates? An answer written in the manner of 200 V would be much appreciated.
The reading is 2.6 V
